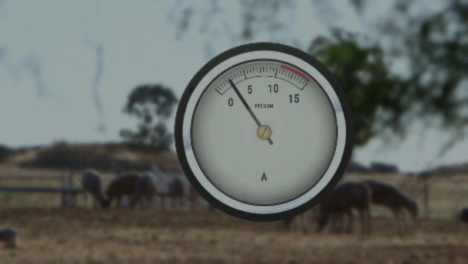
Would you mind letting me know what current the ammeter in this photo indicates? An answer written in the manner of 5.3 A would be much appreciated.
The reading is 2.5 A
